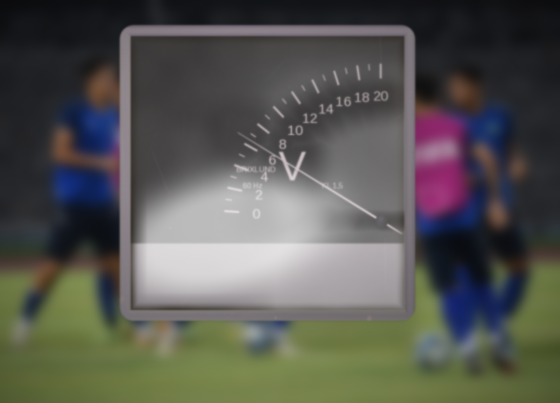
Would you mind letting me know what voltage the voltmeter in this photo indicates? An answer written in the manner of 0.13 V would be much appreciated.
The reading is 6.5 V
